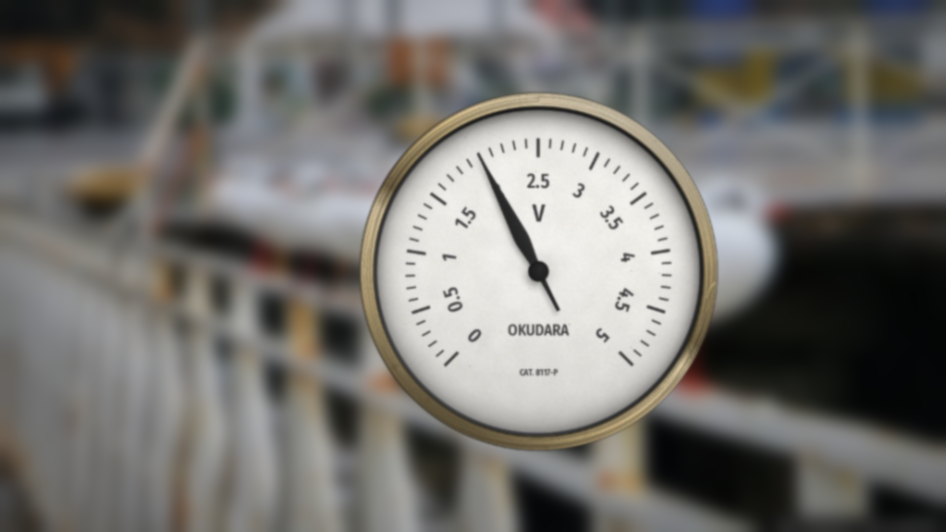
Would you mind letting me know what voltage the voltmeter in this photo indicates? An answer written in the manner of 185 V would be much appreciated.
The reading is 2 V
